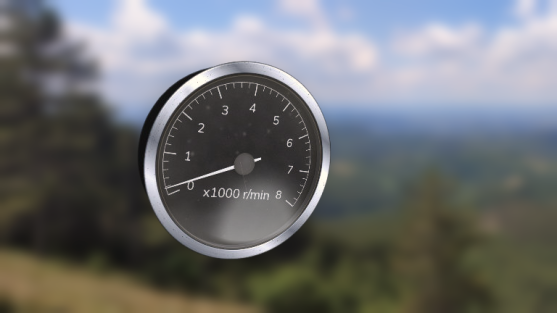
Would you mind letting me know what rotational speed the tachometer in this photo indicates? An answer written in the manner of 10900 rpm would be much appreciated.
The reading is 200 rpm
